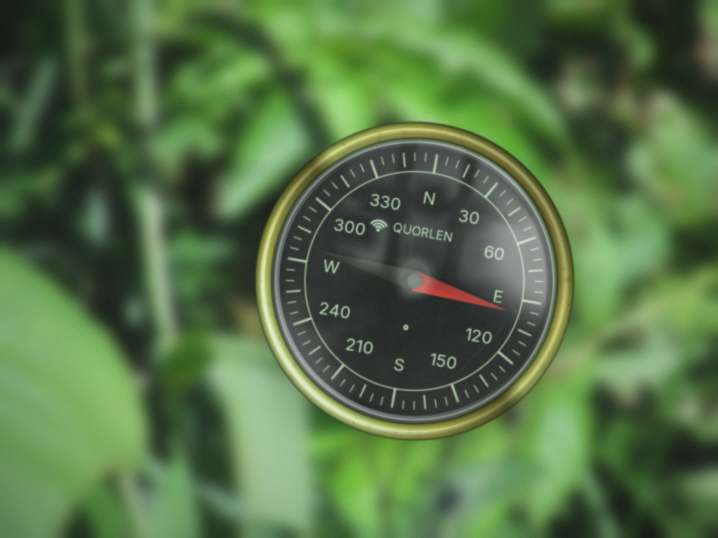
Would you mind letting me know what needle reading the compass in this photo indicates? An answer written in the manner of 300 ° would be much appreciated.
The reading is 97.5 °
